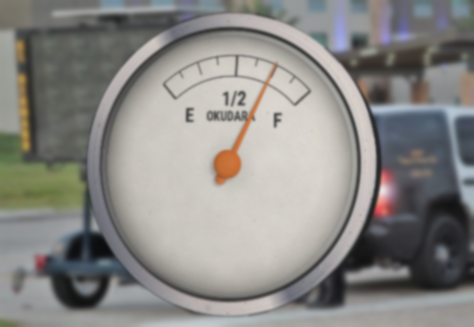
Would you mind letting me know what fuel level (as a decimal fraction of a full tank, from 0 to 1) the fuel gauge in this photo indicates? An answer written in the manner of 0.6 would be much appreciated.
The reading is 0.75
